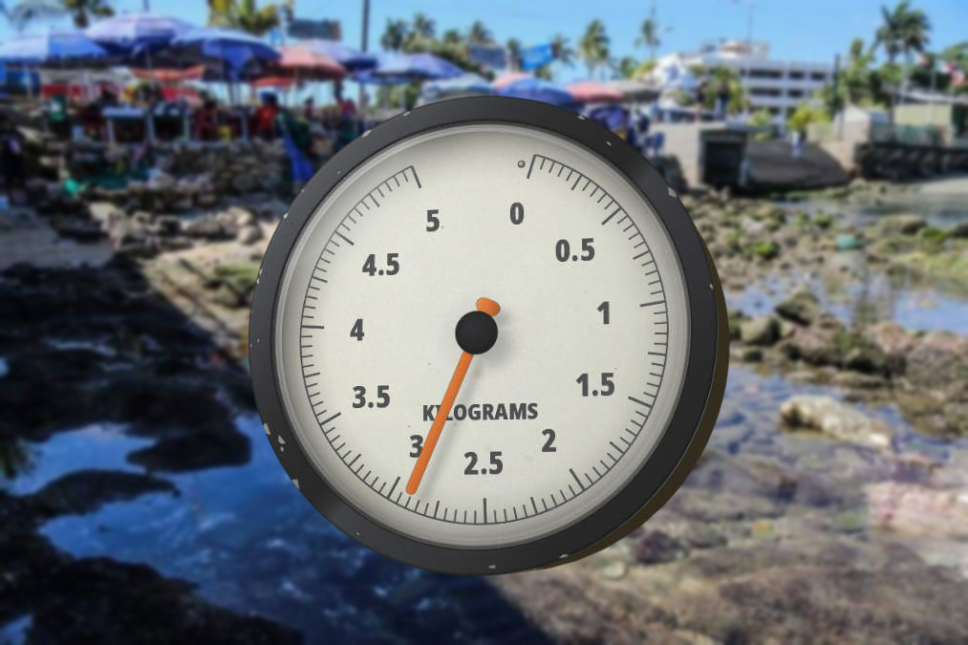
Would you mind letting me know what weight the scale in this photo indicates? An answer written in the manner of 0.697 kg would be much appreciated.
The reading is 2.9 kg
